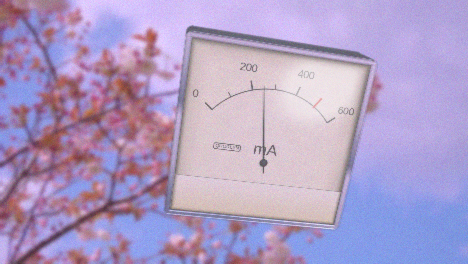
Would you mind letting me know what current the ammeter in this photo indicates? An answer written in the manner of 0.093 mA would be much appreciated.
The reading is 250 mA
